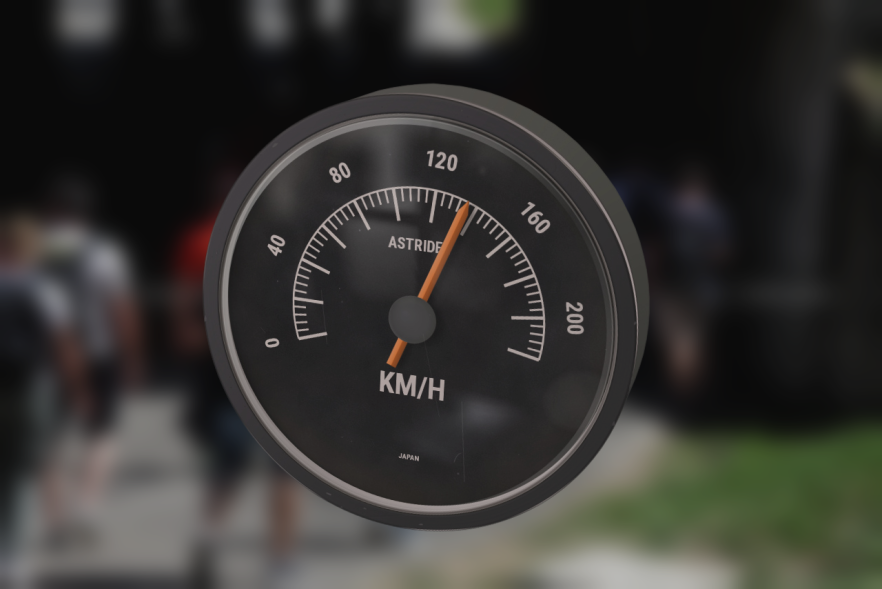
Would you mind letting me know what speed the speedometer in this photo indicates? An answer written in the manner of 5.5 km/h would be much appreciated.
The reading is 136 km/h
